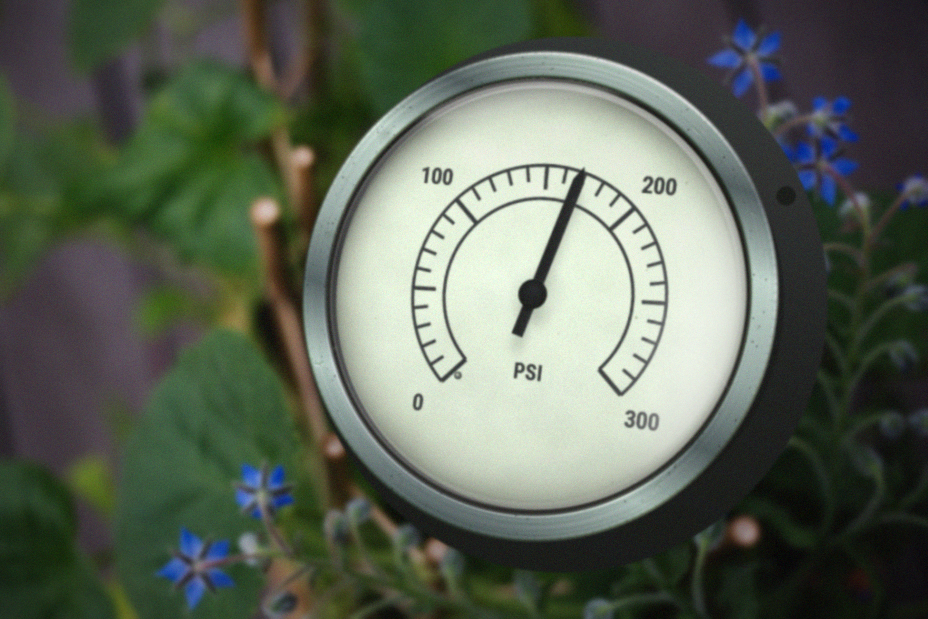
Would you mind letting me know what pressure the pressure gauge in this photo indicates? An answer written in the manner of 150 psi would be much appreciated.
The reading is 170 psi
